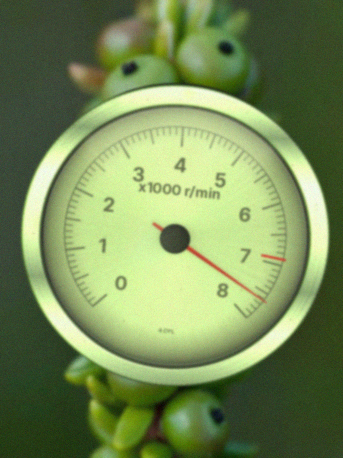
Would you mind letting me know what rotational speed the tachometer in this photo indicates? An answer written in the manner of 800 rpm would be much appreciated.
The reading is 7600 rpm
